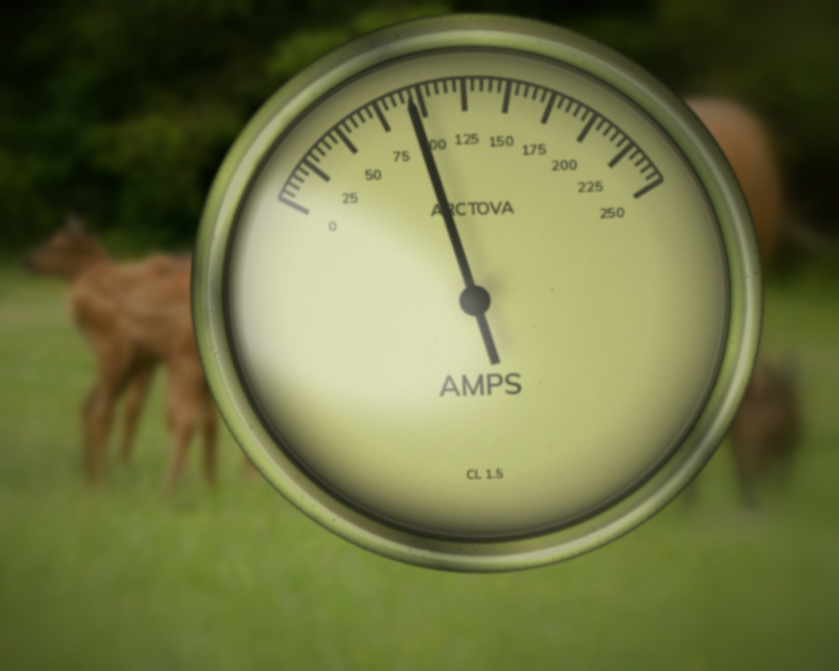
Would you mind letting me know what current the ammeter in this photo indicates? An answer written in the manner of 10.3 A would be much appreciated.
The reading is 95 A
